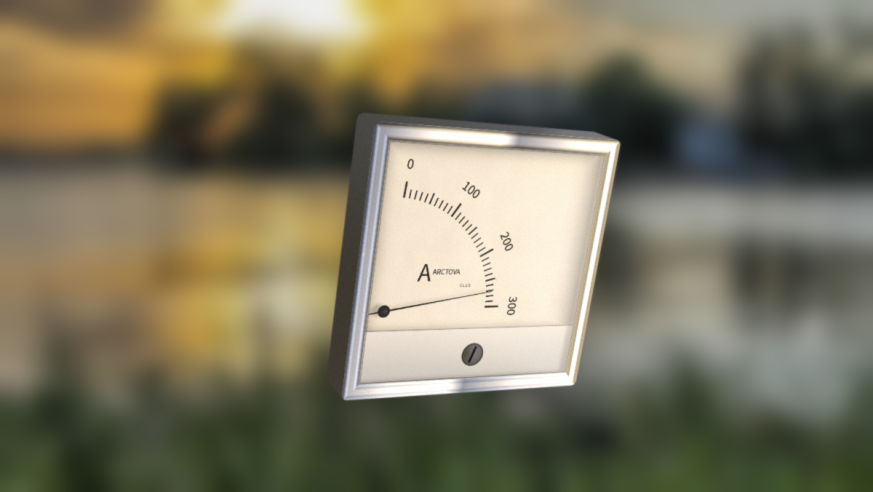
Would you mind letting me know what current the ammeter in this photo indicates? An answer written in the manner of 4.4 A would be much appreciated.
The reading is 270 A
